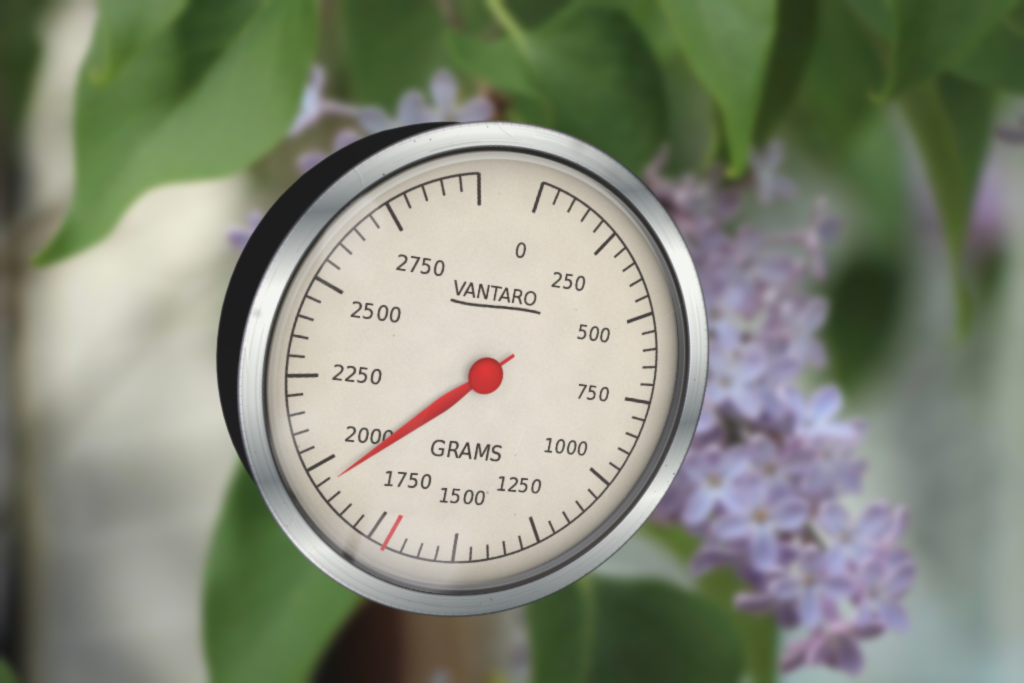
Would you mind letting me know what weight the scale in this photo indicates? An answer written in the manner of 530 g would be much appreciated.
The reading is 1950 g
